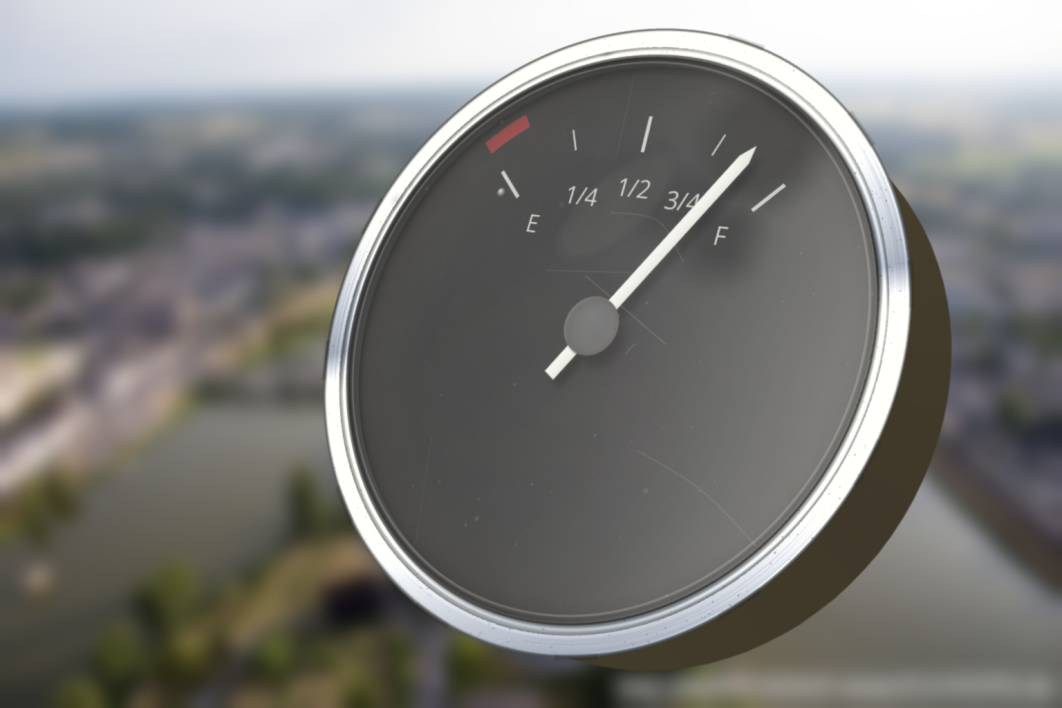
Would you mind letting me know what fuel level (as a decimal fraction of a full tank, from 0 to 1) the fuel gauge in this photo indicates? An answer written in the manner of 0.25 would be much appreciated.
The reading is 0.875
